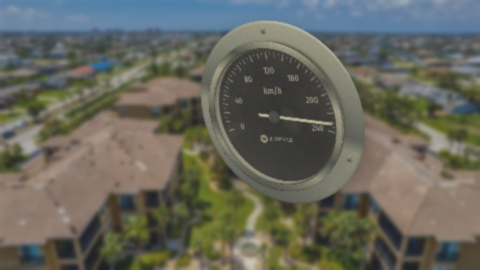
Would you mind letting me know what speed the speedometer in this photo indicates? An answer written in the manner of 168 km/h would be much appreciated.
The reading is 230 km/h
